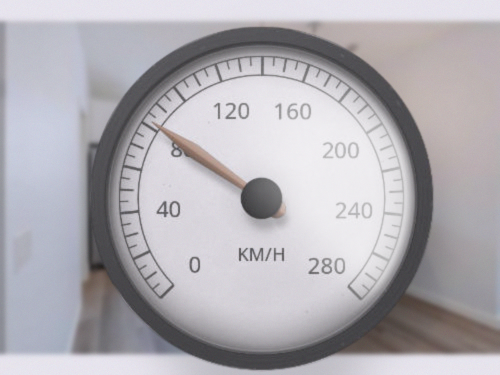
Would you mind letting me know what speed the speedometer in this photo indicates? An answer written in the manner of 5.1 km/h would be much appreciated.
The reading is 82.5 km/h
